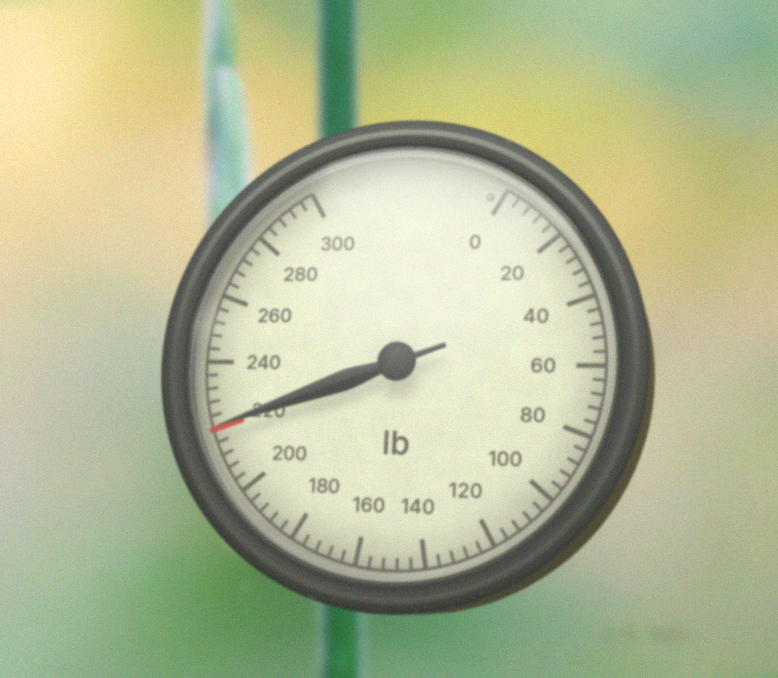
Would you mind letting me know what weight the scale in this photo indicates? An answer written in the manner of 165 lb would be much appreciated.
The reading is 220 lb
